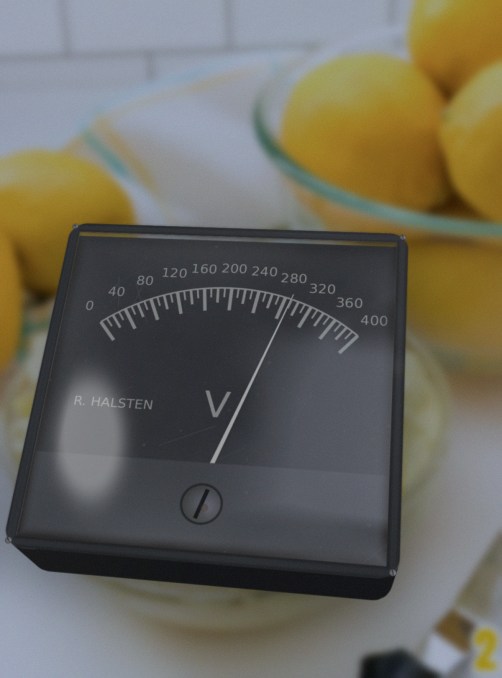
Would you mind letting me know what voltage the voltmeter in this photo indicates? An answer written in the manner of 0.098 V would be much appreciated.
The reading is 290 V
